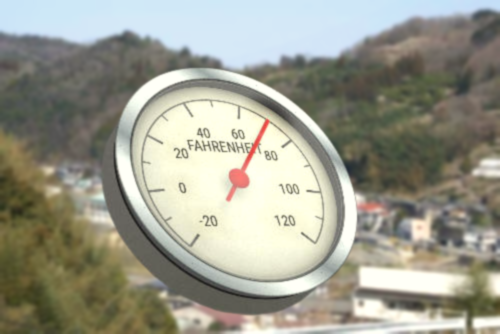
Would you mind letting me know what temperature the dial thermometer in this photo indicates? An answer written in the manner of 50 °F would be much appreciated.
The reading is 70 °F
